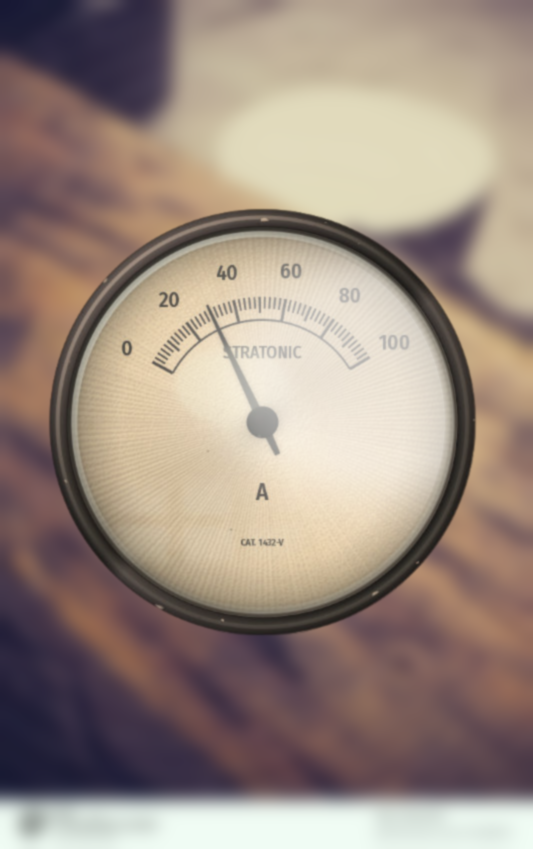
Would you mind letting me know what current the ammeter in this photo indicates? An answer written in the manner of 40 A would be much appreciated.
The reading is 30 A
